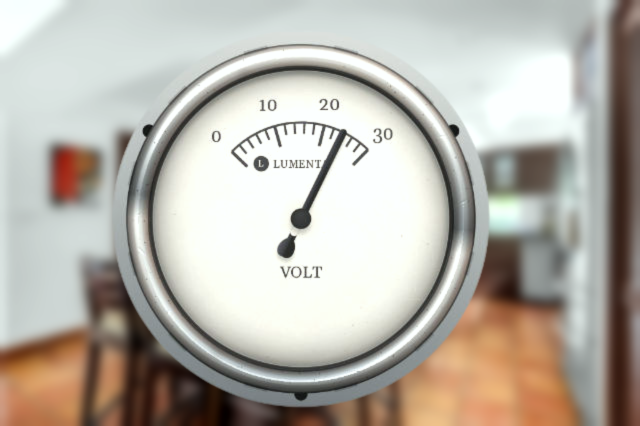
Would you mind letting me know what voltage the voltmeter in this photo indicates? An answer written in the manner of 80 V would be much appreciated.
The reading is 24 V
